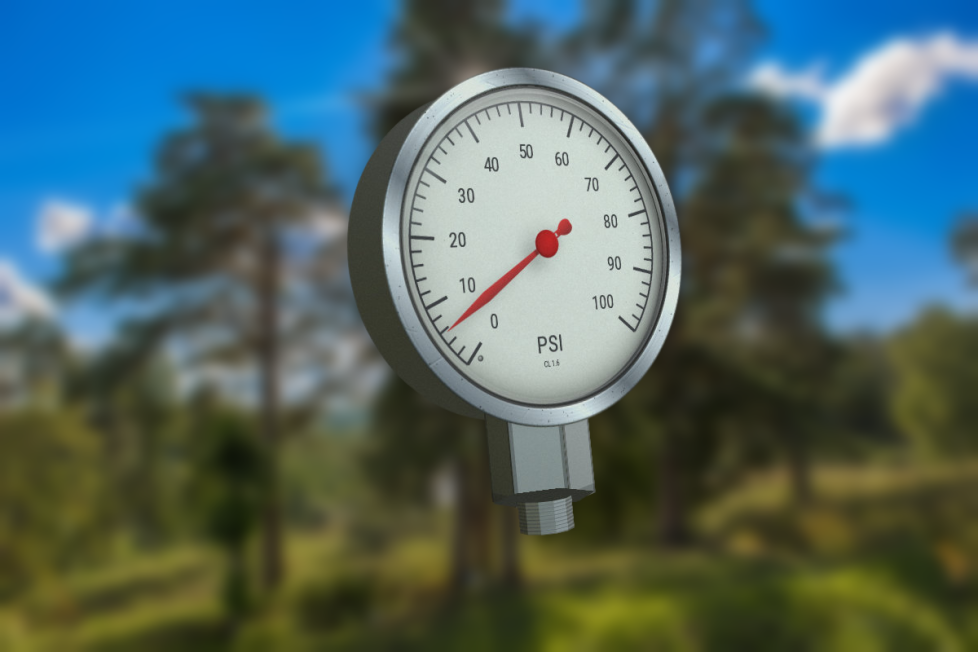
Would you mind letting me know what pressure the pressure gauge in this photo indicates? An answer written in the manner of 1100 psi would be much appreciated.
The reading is 6 psi
